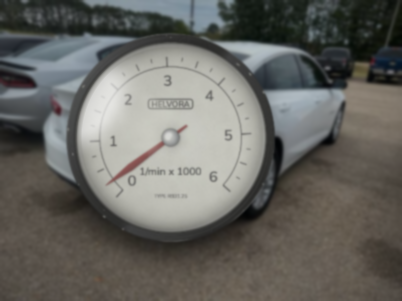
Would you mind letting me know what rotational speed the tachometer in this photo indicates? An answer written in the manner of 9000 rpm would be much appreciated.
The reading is 250 rpm
